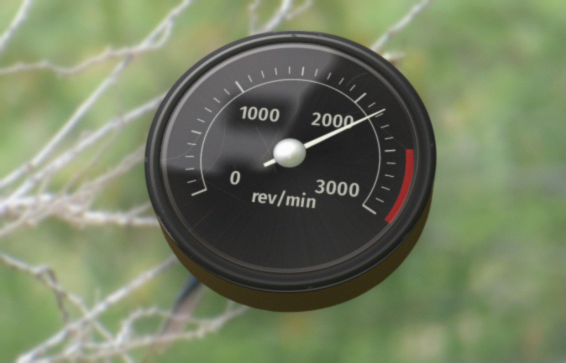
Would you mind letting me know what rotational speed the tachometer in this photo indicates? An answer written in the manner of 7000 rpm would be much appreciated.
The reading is 2200 rpm
